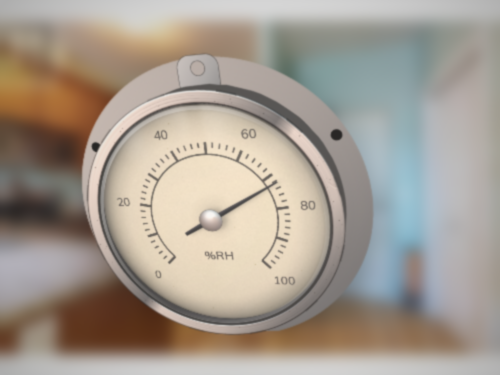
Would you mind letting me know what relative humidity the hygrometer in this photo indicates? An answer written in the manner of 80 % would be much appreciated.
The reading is 72 %
